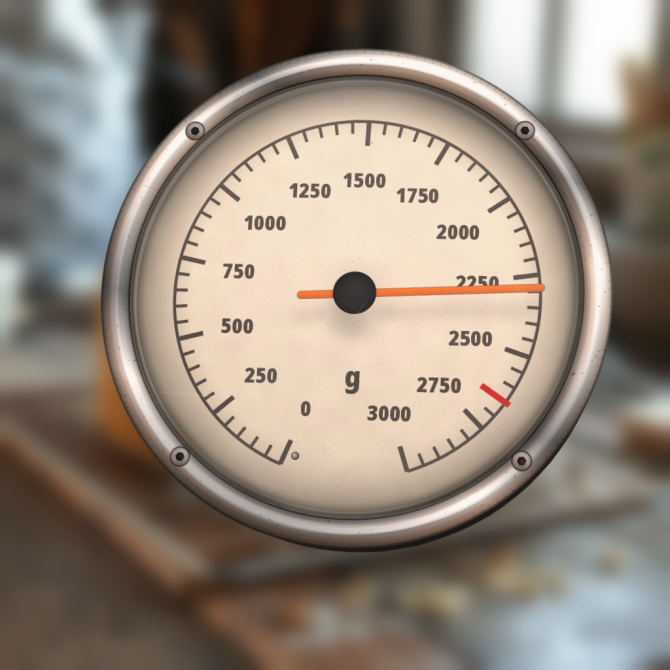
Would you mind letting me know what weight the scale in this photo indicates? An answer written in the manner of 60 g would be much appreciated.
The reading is 2300 g
